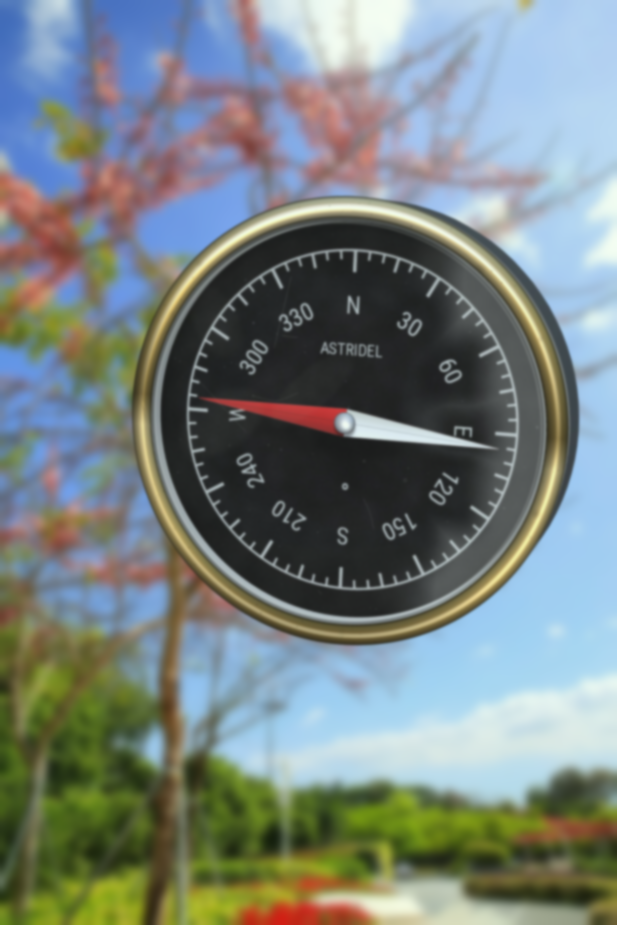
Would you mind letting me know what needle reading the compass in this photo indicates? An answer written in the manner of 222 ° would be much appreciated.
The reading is 275 °
